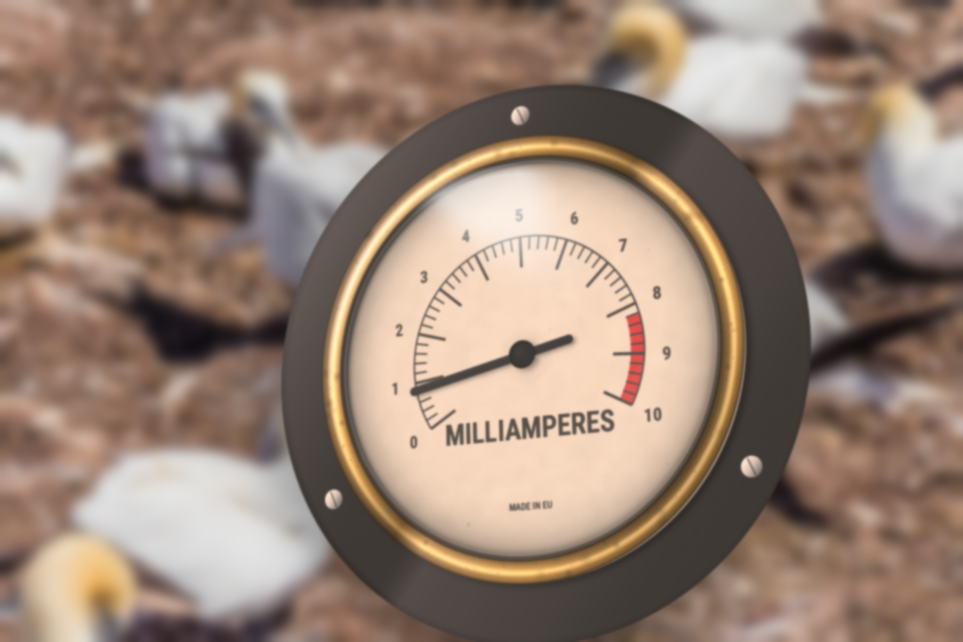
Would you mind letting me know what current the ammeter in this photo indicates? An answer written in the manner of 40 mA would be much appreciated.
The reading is 0.8 mA
